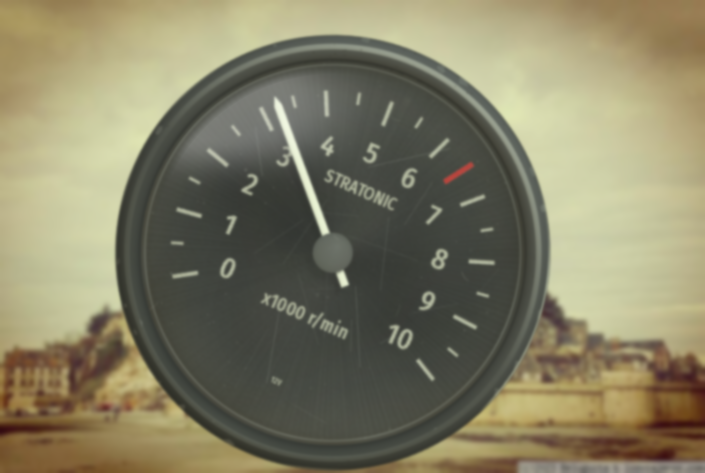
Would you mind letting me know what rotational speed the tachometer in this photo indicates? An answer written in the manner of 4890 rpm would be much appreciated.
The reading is 3250 rpm
